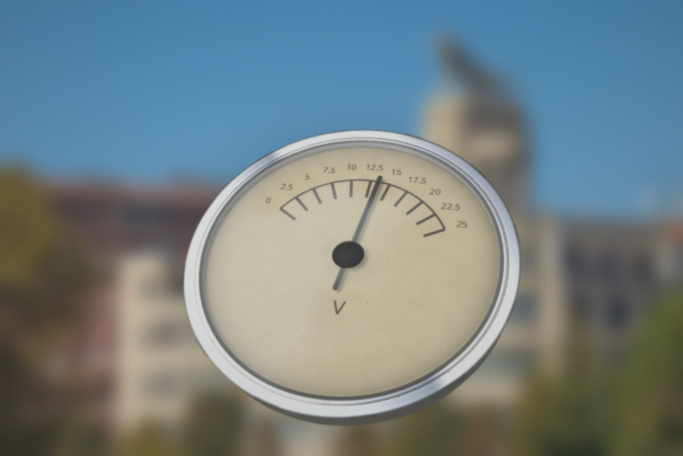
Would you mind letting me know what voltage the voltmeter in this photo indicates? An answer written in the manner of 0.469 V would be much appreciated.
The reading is 13.75 V
